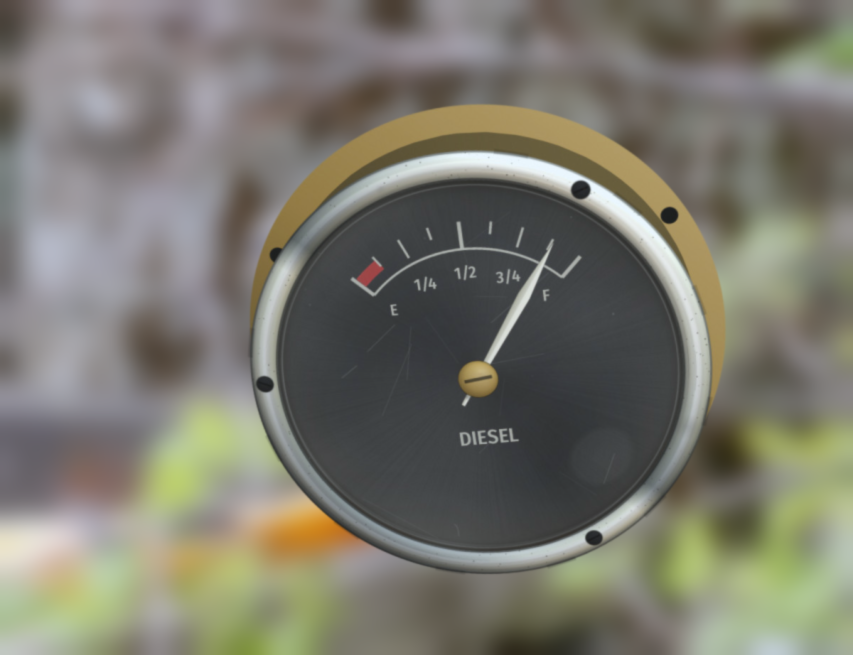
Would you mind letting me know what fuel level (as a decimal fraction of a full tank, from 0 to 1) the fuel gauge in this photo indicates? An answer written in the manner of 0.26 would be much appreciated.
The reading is 0.875
